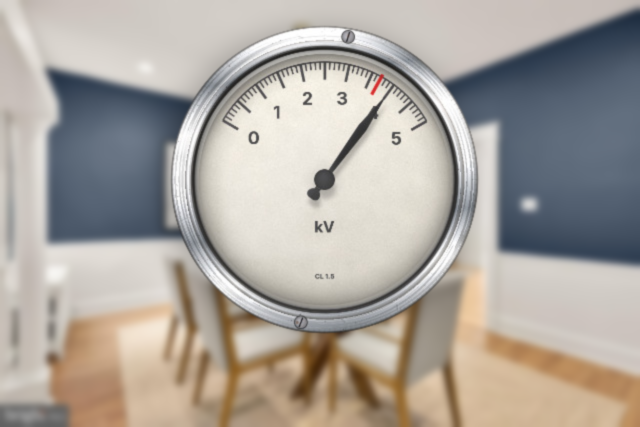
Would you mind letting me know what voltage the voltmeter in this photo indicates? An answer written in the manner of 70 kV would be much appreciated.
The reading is 4 kV
